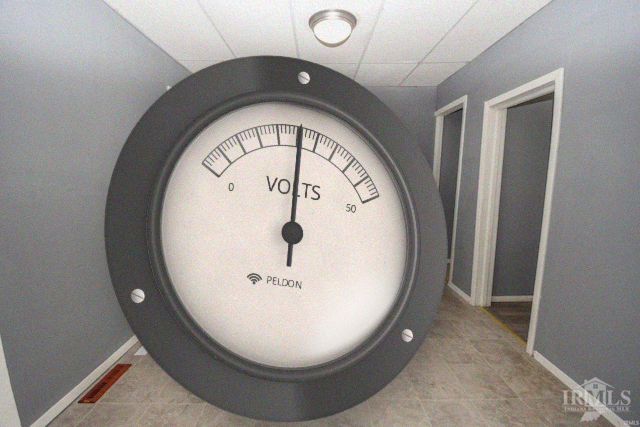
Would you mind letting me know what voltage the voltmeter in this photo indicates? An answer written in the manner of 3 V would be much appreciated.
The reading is 25 V
